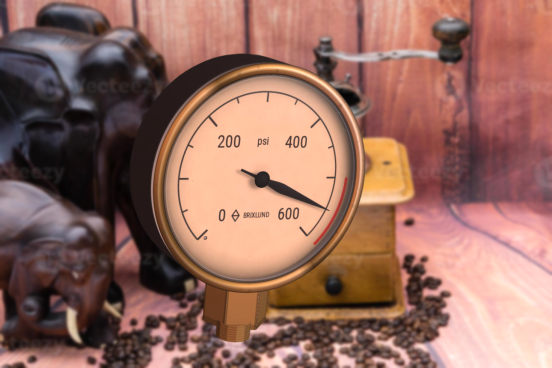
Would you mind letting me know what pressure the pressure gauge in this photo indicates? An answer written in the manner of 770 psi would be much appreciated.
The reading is 550 psi
